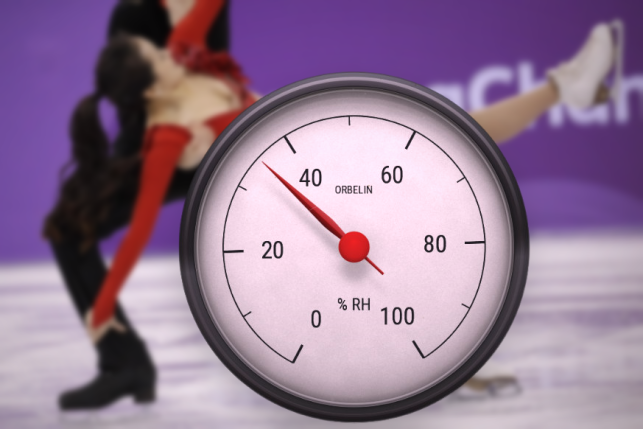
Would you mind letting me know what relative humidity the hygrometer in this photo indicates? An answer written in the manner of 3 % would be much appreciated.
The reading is 35 %
